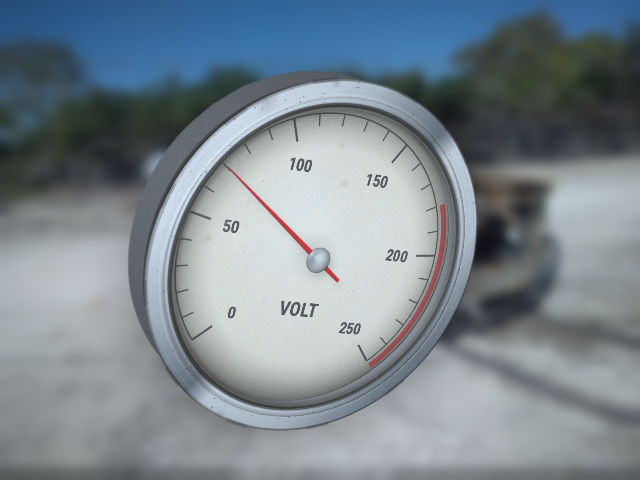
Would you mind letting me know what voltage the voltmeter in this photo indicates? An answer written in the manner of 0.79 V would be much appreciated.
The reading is 70 V
